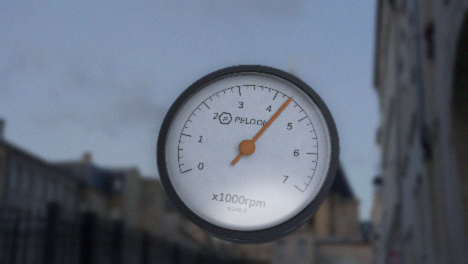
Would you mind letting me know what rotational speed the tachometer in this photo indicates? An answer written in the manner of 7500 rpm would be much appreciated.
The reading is 4400 rpm
